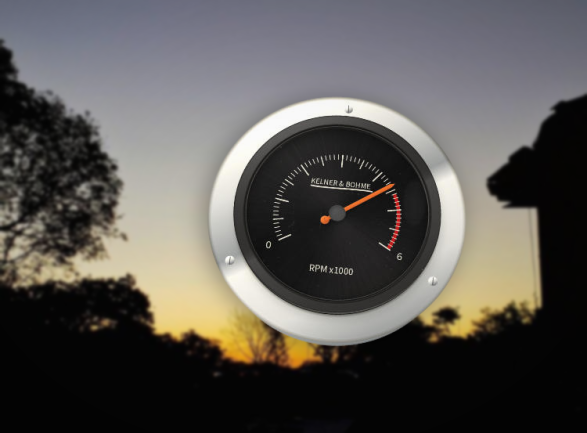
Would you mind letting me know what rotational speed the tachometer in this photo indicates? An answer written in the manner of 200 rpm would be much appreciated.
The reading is 4400 rpm
